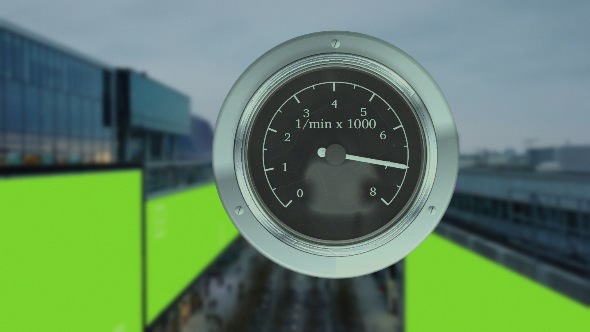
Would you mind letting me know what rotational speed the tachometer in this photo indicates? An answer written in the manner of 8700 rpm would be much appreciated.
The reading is 7000 rpm
